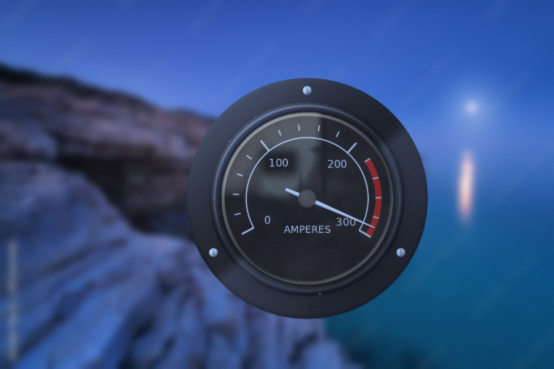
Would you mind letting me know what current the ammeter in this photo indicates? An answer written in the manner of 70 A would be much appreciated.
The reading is 290 A
